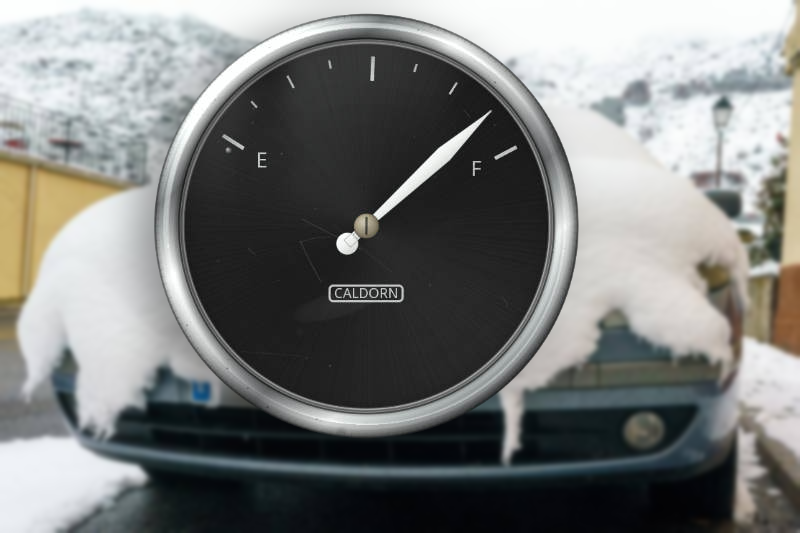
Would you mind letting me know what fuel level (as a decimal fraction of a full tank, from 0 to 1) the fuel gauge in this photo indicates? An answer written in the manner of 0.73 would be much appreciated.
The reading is 0.875
